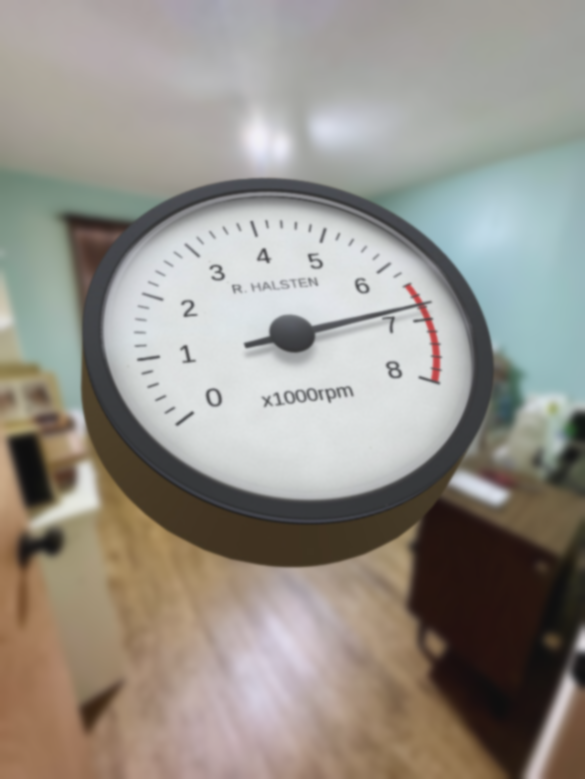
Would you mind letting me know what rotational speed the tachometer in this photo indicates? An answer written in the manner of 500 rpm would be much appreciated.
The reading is 6800 rpm
